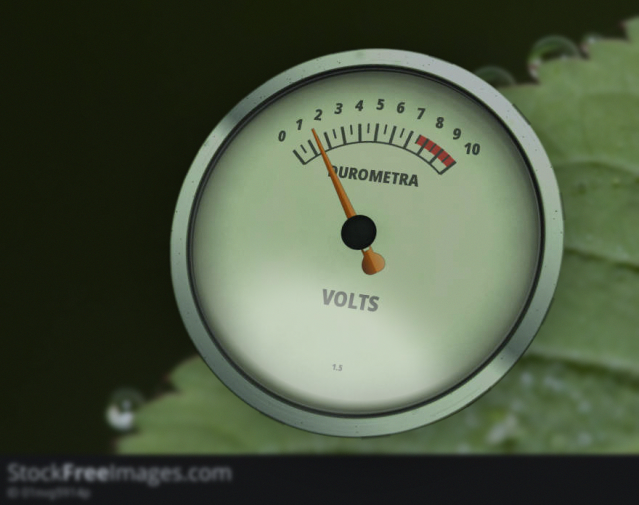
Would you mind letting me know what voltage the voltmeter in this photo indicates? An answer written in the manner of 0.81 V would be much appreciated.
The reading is 1.5 V
